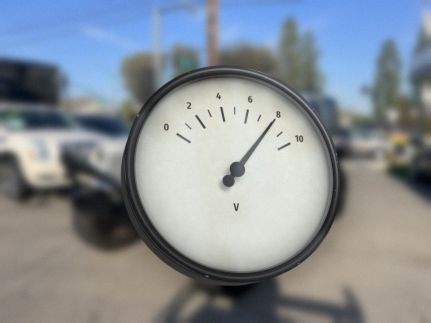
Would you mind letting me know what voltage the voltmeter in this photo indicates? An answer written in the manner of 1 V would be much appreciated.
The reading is 8 V
